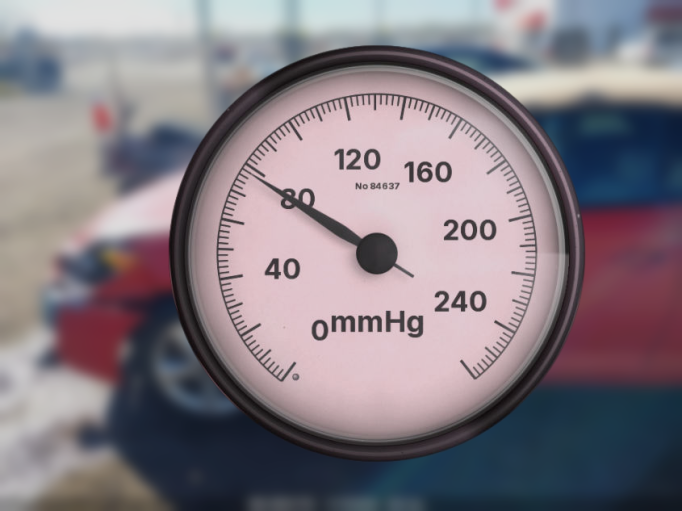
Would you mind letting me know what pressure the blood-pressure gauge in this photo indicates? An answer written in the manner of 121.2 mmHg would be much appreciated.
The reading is 78 mmHg
